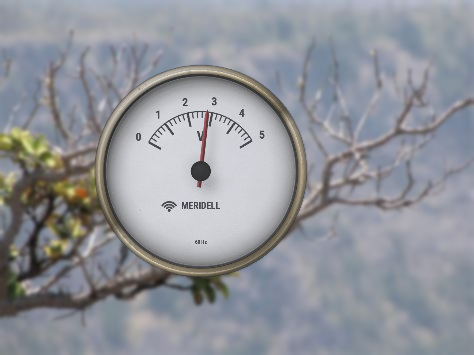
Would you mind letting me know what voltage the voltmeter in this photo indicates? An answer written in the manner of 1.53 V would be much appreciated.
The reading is 2.8 V
